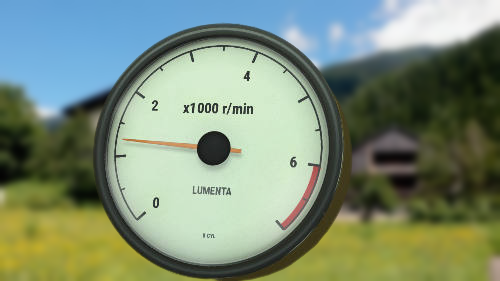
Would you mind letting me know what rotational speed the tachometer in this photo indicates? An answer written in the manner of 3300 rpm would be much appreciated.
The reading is 1250 rpm
